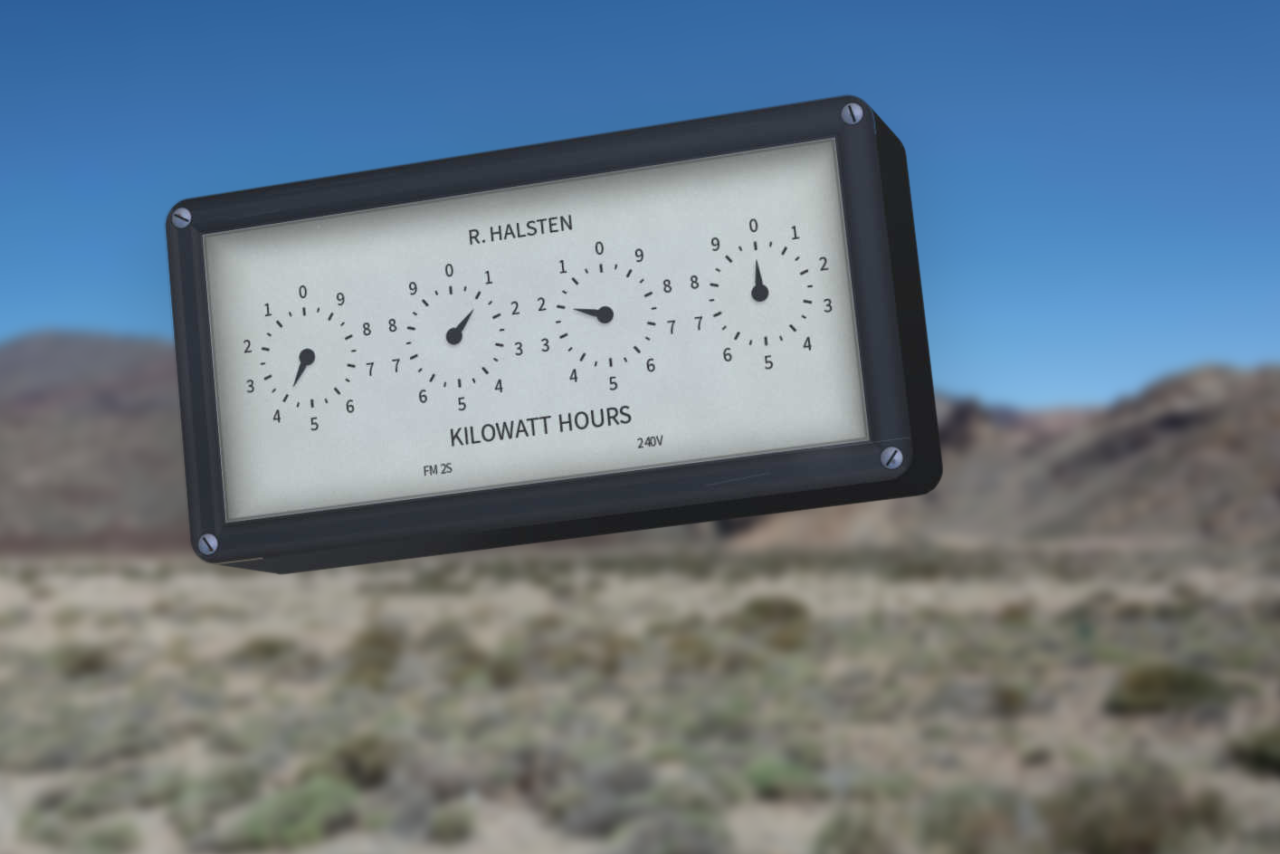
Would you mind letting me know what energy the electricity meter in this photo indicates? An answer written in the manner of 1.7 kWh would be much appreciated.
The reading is 4120 kWh
